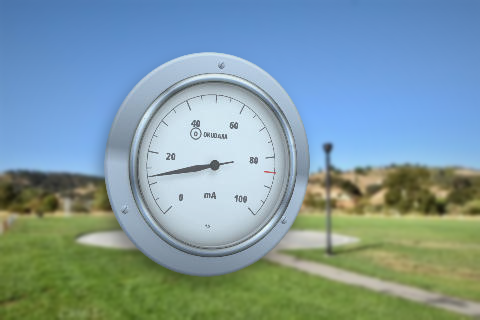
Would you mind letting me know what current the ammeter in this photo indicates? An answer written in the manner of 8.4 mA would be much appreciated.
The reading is 12.5 mA
